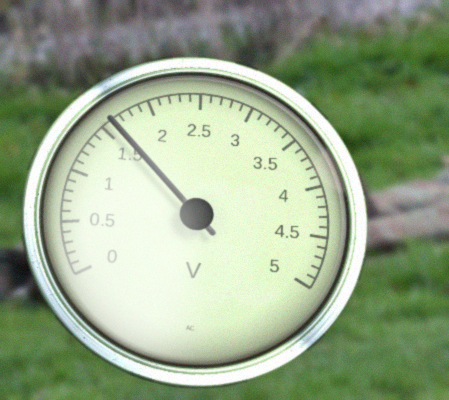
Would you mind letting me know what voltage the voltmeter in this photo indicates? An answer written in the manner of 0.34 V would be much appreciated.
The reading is 1.6 V
